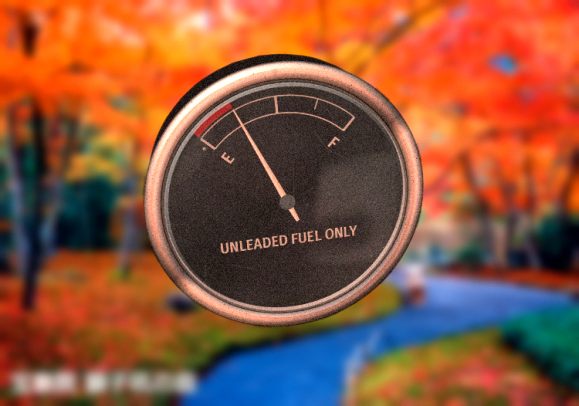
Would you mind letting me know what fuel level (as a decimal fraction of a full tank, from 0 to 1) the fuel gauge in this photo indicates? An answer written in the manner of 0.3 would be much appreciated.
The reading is 0.25
